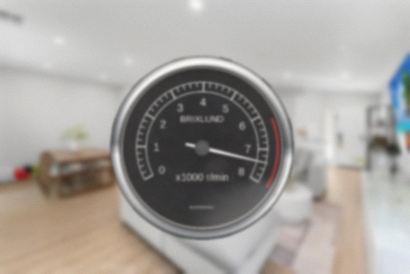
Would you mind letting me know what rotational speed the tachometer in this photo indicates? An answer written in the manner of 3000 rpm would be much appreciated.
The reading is 7400 rpm
